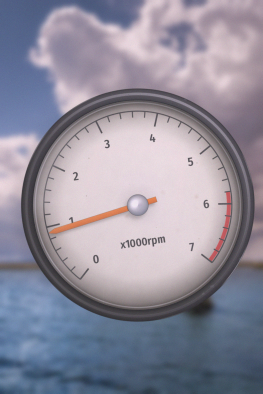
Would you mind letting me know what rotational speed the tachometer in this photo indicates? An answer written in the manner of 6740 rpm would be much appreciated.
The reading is 900 rpm
